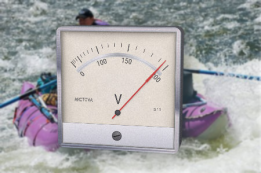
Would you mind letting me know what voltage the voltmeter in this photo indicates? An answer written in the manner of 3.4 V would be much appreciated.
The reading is 195 V
